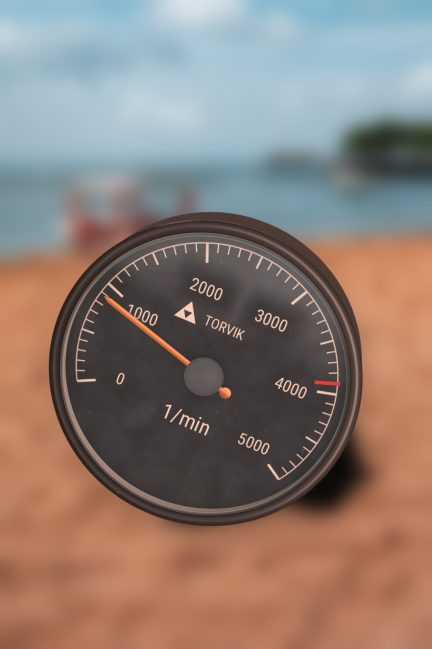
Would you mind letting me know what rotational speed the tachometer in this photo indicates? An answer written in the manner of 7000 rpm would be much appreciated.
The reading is 900 rpm
